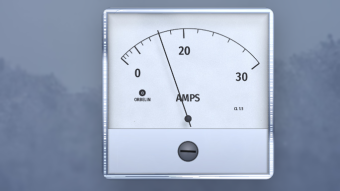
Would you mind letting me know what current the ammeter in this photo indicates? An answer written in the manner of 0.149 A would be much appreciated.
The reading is 16 A
